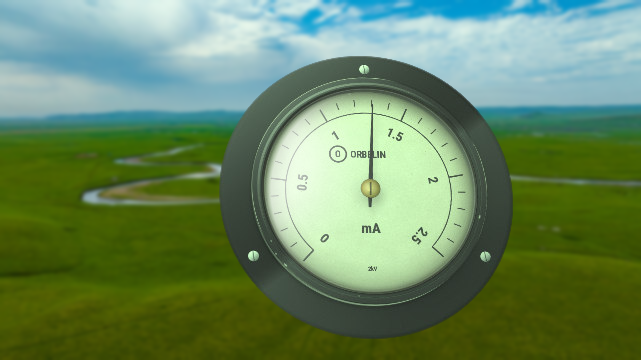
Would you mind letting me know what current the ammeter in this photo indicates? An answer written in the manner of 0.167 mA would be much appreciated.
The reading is 1.3 mA
